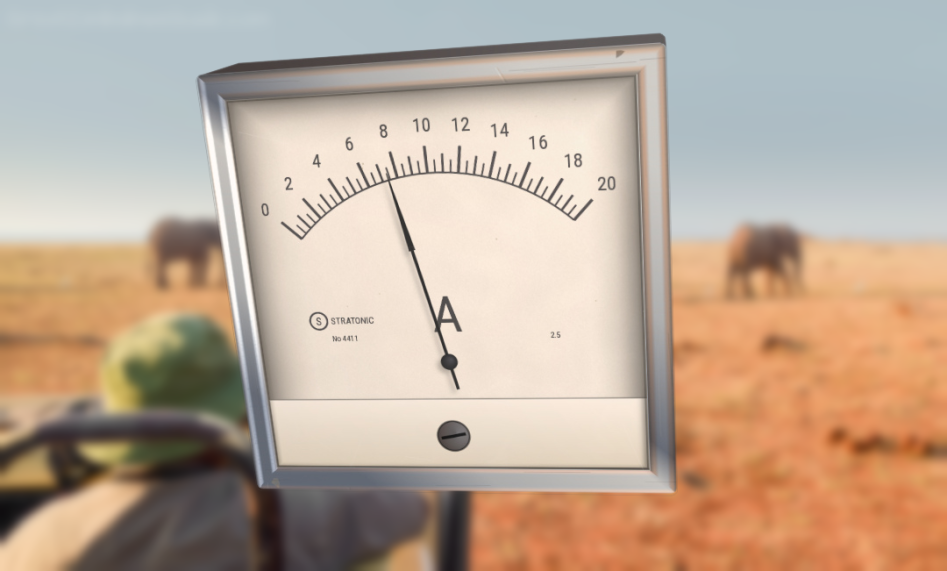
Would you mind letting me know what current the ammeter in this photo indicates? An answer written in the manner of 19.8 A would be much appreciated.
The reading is 7.5 A
